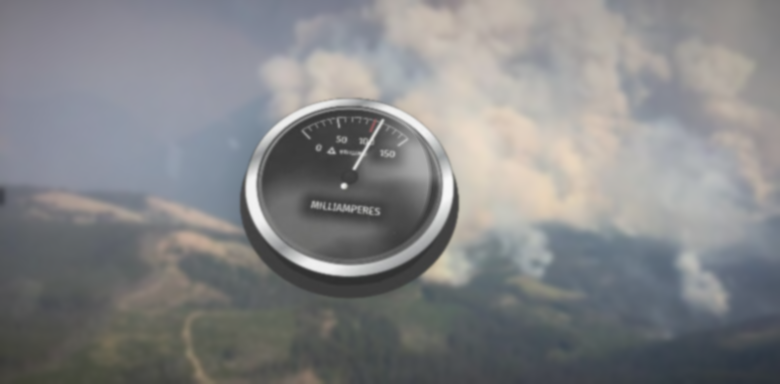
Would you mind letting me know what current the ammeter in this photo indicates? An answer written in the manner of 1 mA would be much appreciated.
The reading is 110 mA
